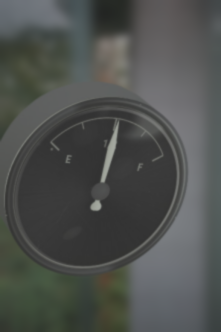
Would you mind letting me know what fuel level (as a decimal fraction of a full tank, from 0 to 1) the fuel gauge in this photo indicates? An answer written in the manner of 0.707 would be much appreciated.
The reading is 0.5
